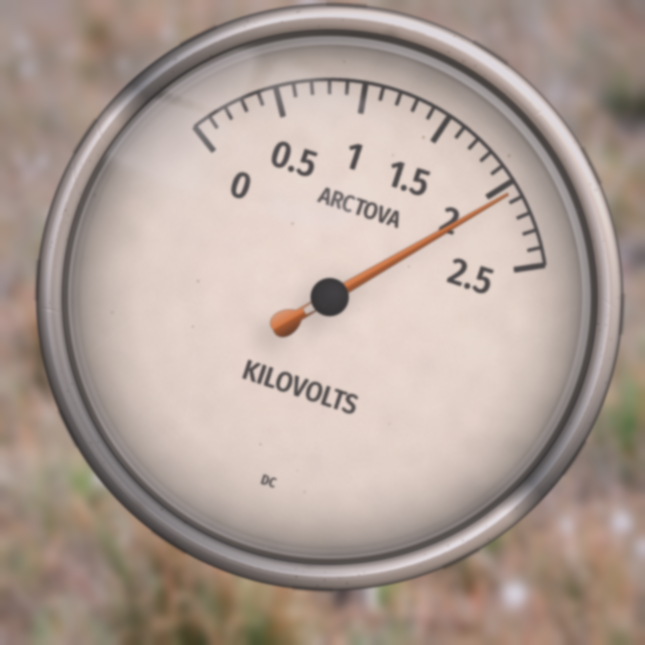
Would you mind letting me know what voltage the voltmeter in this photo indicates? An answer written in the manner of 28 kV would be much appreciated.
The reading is 2.05 kV
